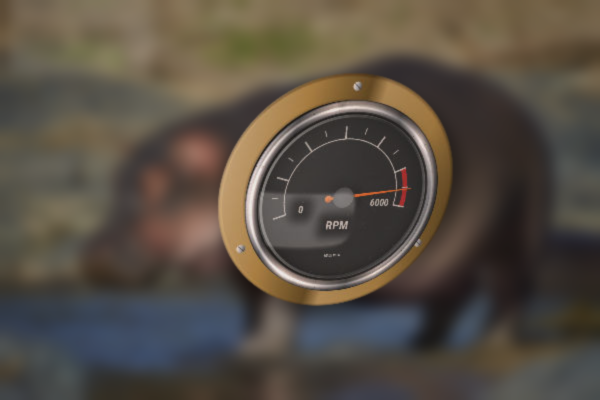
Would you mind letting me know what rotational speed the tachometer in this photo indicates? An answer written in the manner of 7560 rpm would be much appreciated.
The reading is 5500 rpm
